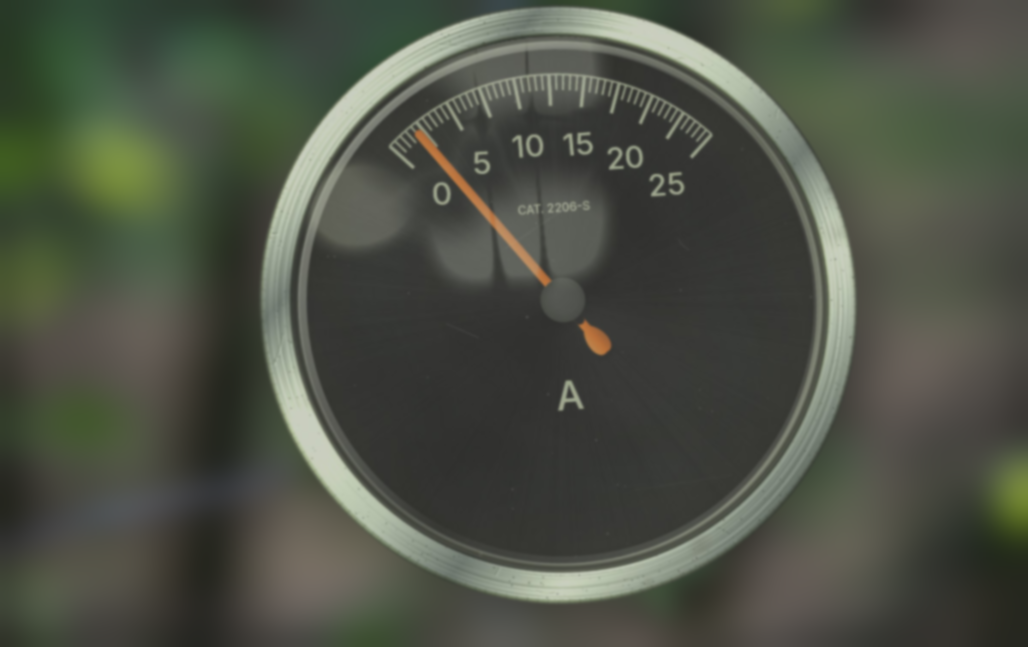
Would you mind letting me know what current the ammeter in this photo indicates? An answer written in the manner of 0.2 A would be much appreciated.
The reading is 2 A
